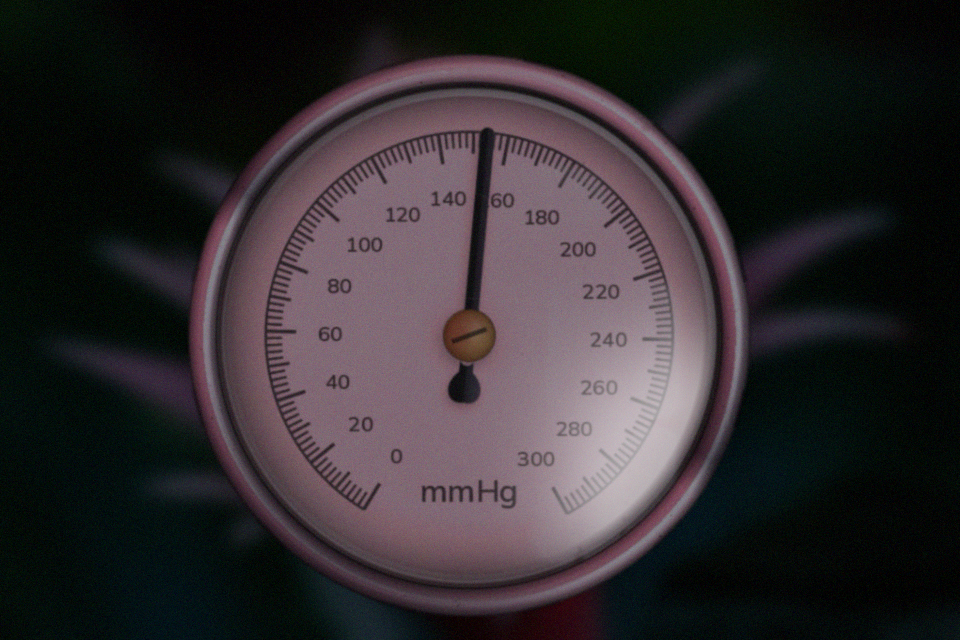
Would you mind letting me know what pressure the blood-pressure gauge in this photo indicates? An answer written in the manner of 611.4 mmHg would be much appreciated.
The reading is 154 mmHg
